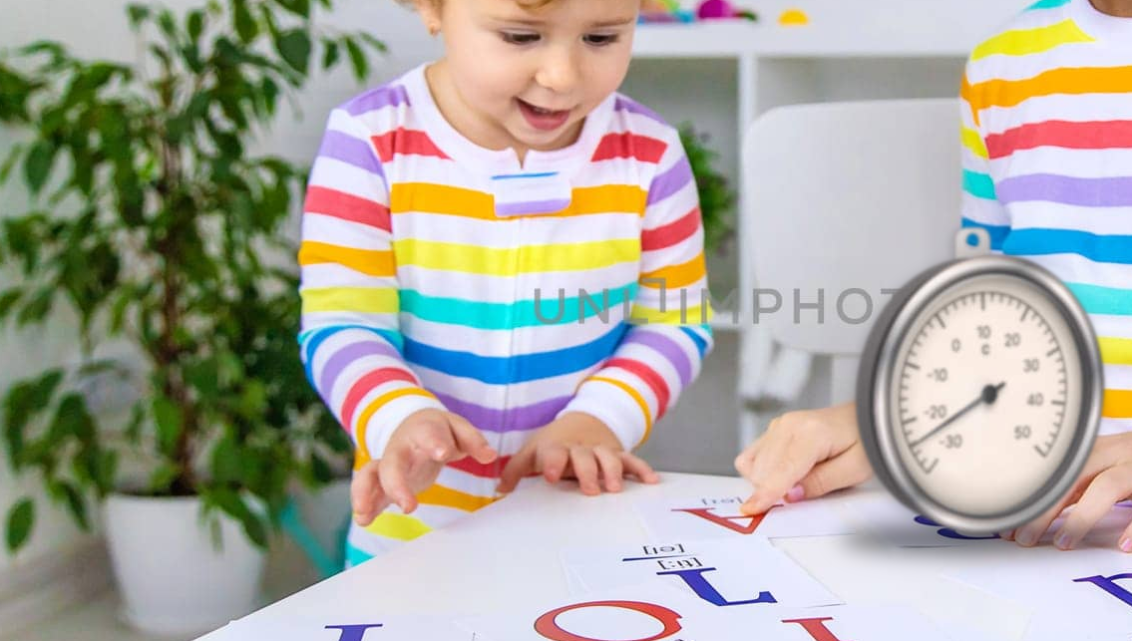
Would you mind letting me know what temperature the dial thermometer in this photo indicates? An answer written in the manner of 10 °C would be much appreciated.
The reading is -24 °C
